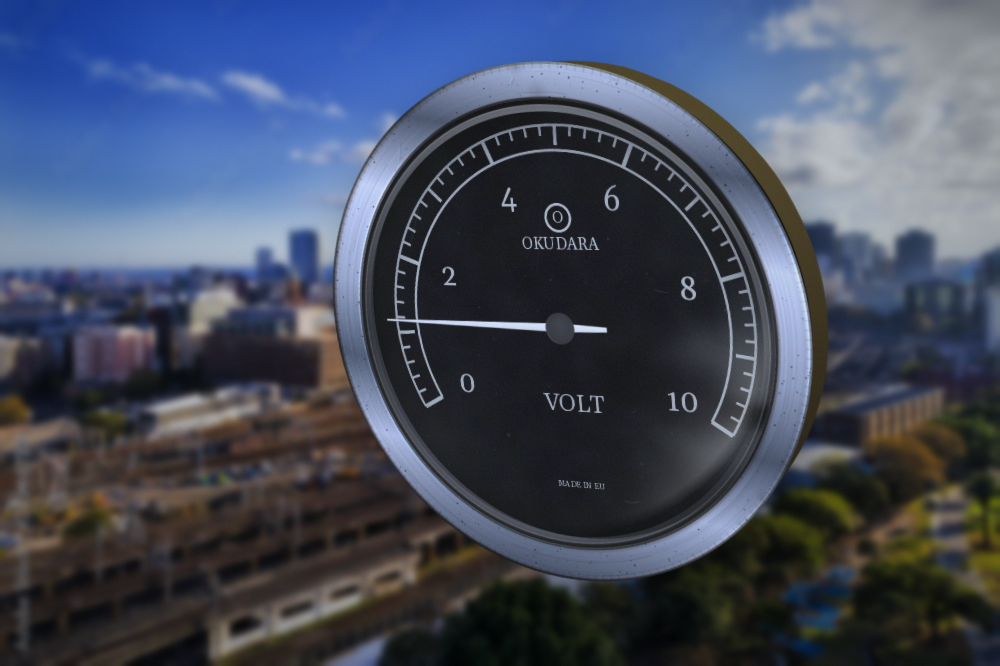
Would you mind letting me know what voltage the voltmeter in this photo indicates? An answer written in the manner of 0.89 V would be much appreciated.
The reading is 1.2 V
